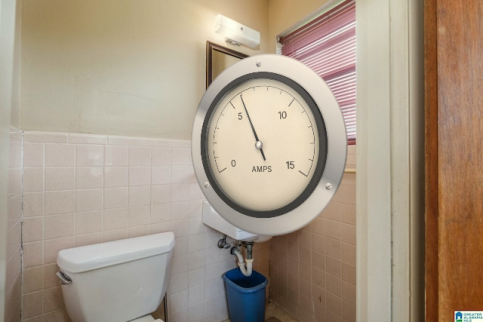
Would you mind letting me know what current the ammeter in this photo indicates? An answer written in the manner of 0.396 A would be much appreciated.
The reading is 6 A
